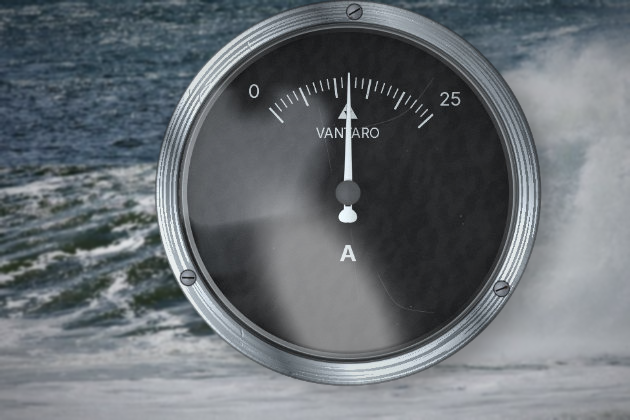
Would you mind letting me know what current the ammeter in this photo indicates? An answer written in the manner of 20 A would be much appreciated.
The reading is 12 A
